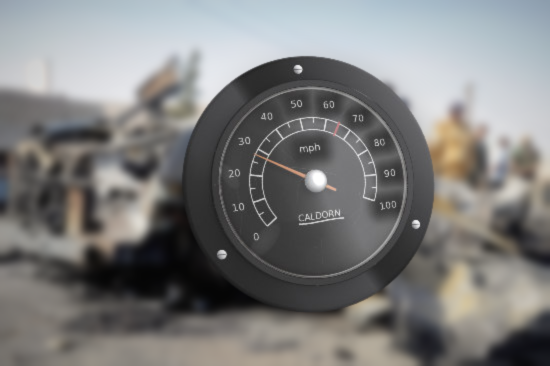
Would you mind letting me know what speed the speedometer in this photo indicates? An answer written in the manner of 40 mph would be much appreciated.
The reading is 27.5 mph
